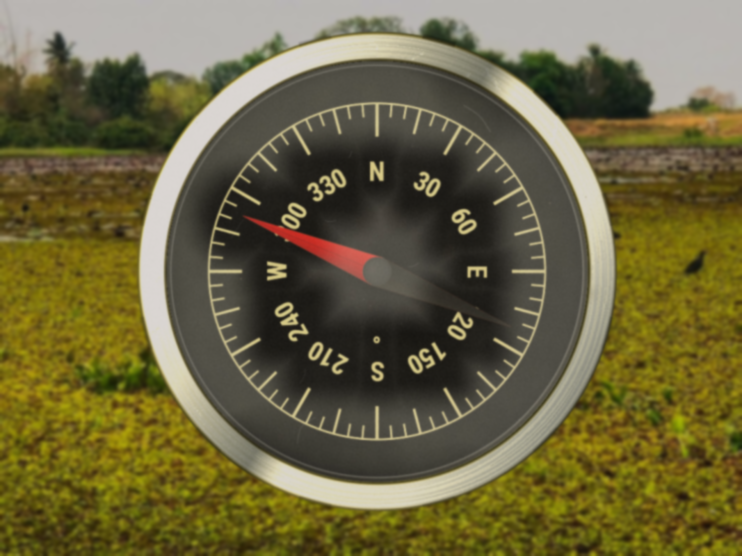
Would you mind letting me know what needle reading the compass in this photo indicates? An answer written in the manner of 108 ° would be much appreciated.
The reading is 292.5 °
